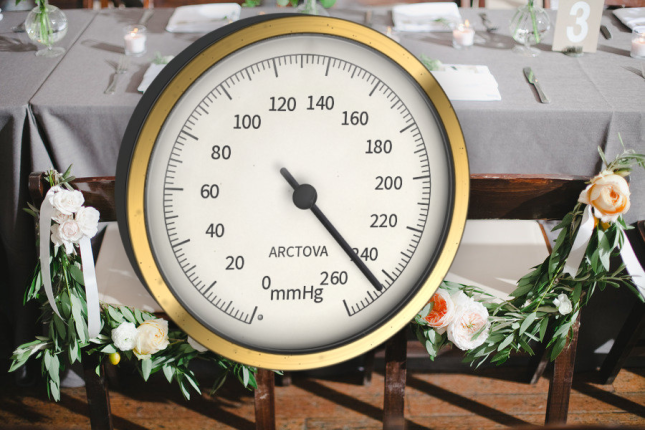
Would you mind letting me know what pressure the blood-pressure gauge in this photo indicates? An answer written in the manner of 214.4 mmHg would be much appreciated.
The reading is 246 mmHg
